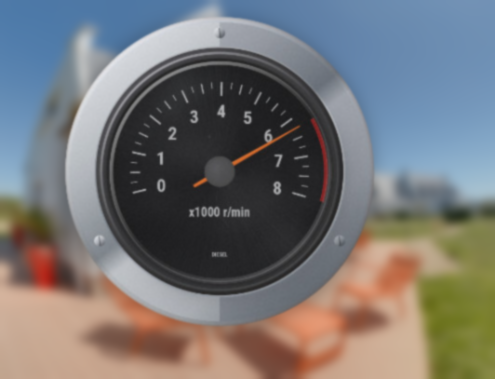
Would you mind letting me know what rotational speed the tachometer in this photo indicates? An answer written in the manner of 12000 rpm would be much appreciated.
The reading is 6250 rpm
